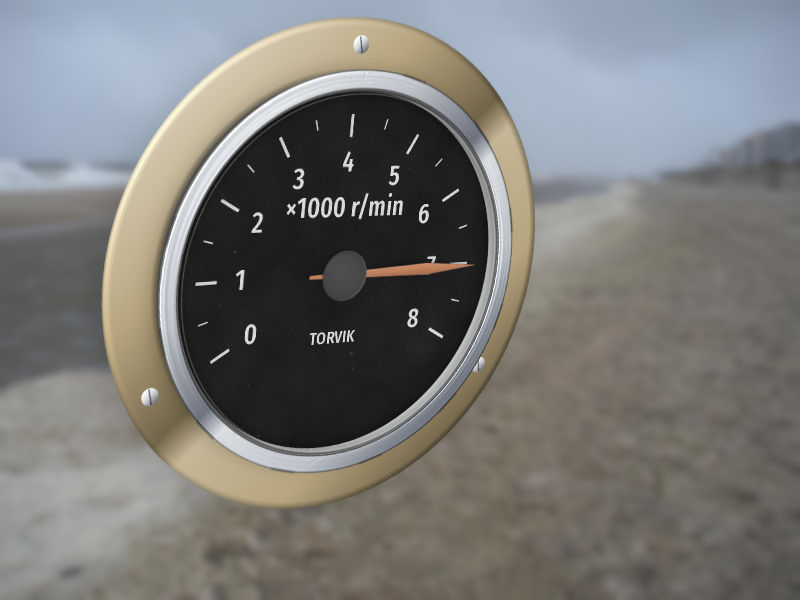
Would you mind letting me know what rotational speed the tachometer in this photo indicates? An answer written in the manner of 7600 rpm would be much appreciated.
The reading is 7000 rpm
